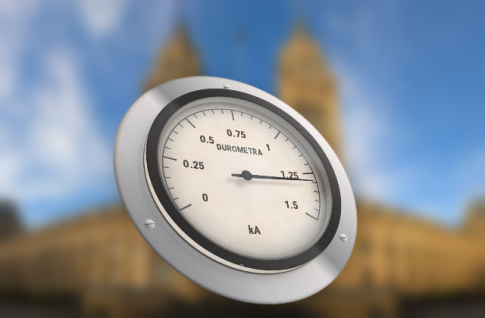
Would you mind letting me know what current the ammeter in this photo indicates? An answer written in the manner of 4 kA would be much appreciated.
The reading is 1.3 kA
